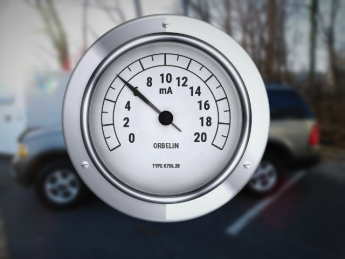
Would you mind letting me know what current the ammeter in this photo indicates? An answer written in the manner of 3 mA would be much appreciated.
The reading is 6 mA
